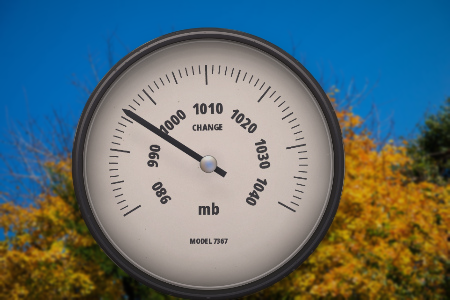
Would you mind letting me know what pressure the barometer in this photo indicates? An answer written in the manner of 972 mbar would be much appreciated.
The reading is 996 mbar
